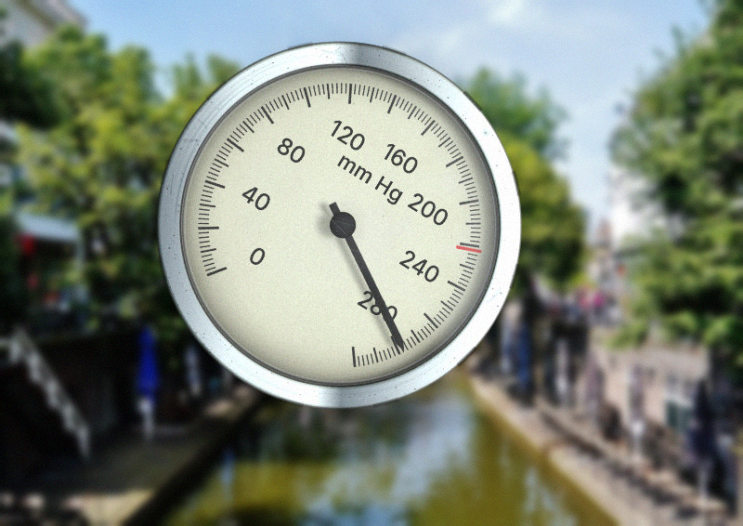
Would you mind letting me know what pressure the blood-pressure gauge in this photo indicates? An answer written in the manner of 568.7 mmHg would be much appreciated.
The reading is 278 mmHg
